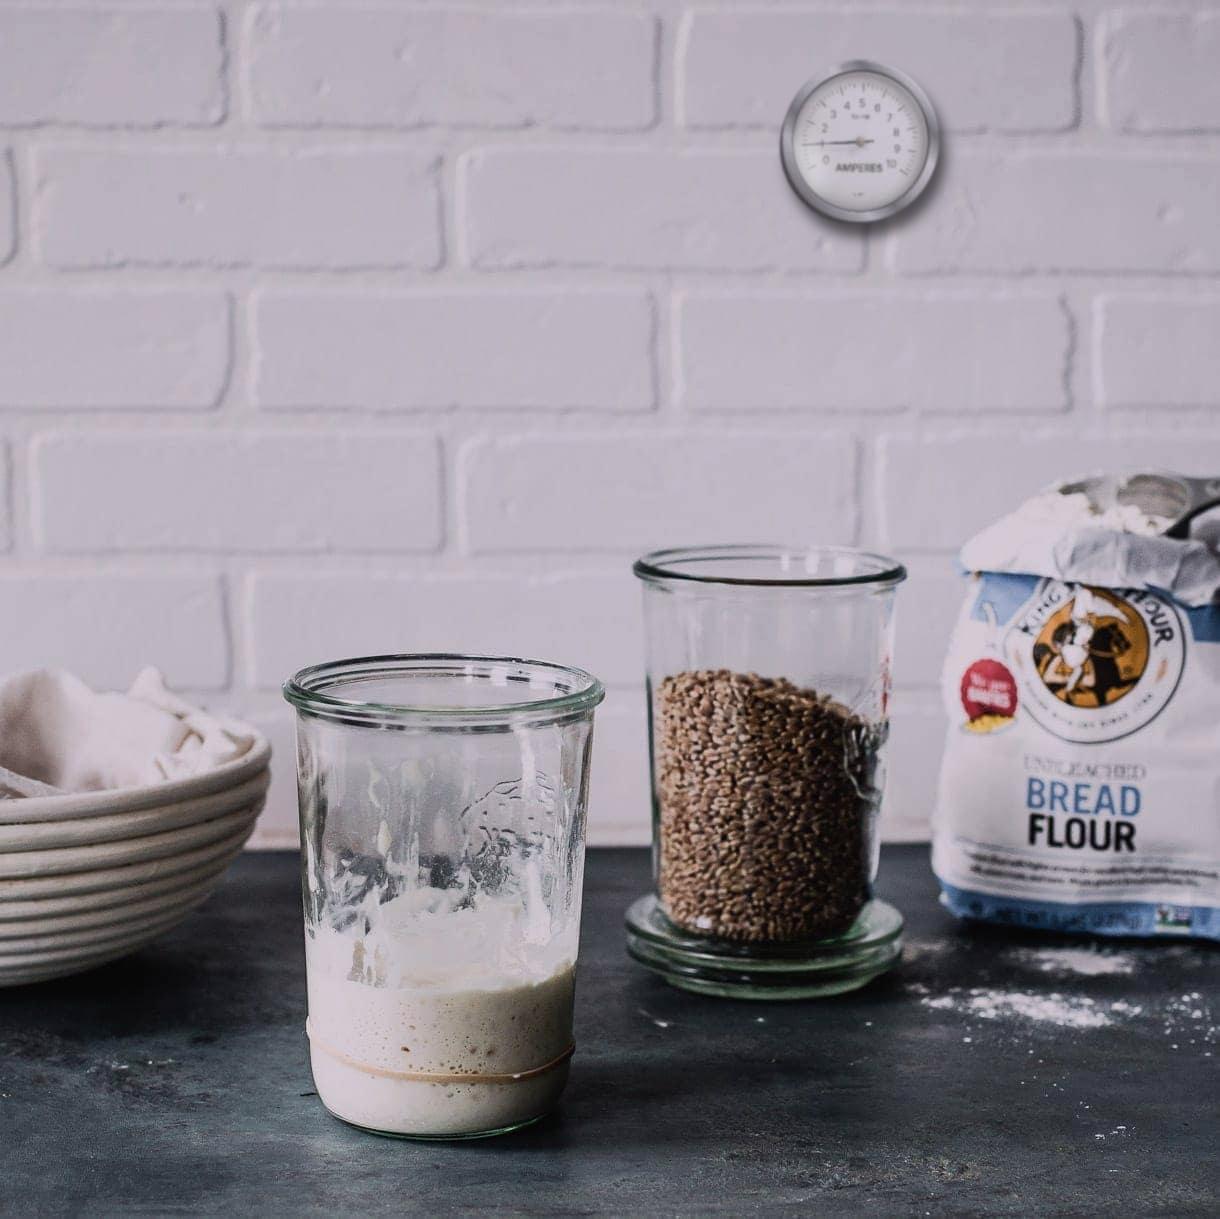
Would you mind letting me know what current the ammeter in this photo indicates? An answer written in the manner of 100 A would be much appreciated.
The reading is 1 A
